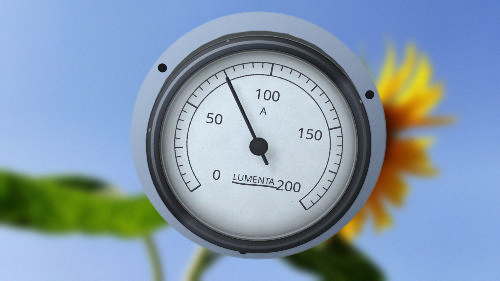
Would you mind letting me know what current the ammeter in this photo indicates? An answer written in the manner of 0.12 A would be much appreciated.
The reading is 75 A
